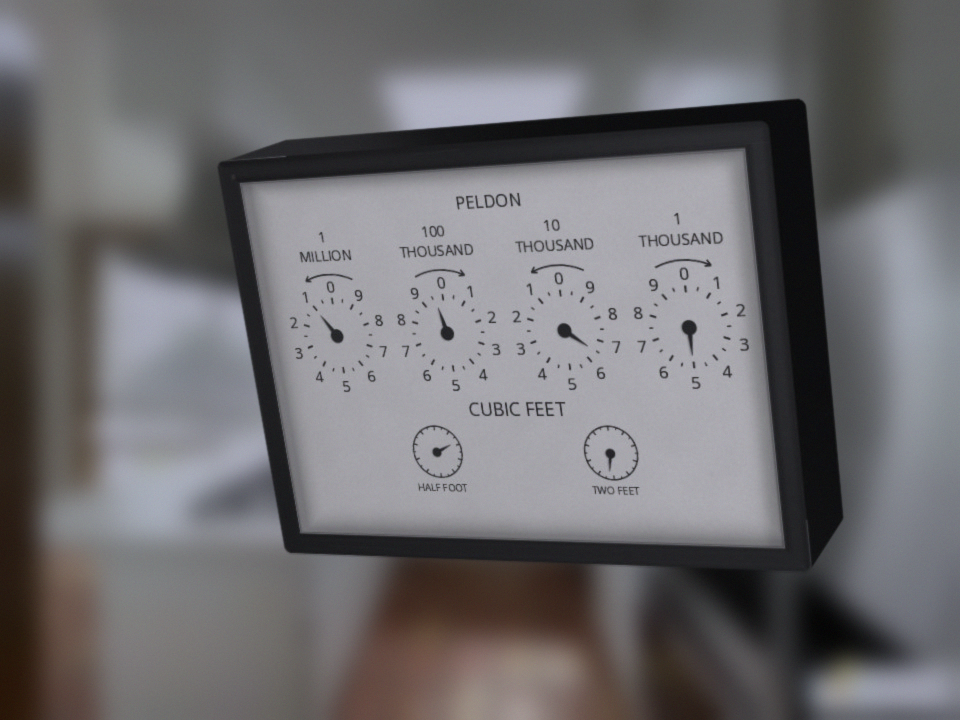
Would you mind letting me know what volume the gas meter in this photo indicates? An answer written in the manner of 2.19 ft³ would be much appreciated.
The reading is 96500 ft³
